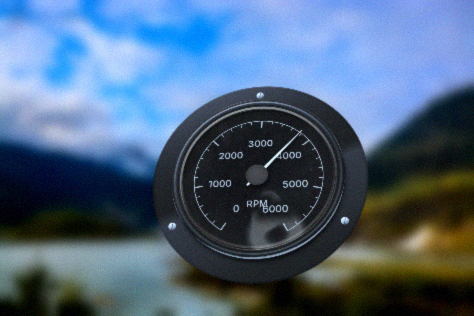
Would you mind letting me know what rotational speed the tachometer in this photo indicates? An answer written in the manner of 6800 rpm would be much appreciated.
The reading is 3800 rpm
